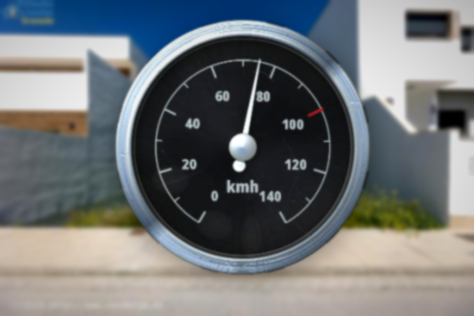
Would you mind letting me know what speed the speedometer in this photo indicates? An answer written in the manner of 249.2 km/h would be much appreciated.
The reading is 75 km/h
